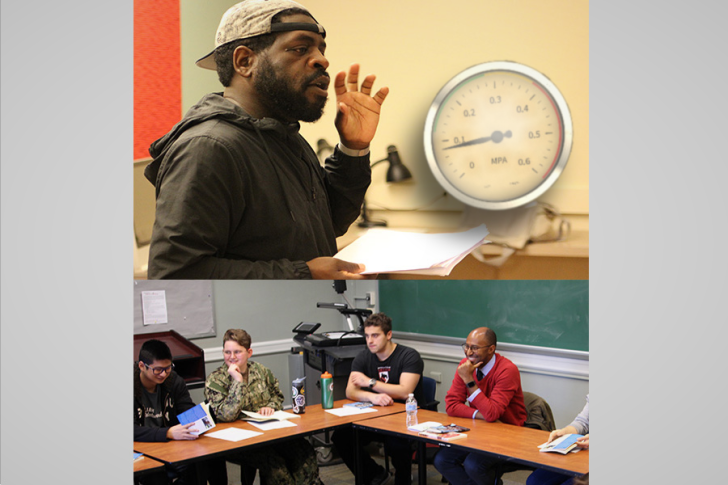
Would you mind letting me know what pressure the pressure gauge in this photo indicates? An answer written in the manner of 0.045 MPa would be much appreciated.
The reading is 0.08 MPa
